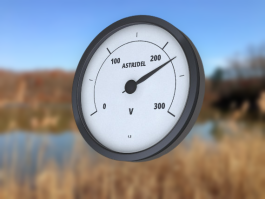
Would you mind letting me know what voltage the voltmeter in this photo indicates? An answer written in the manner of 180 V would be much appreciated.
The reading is 225 V
